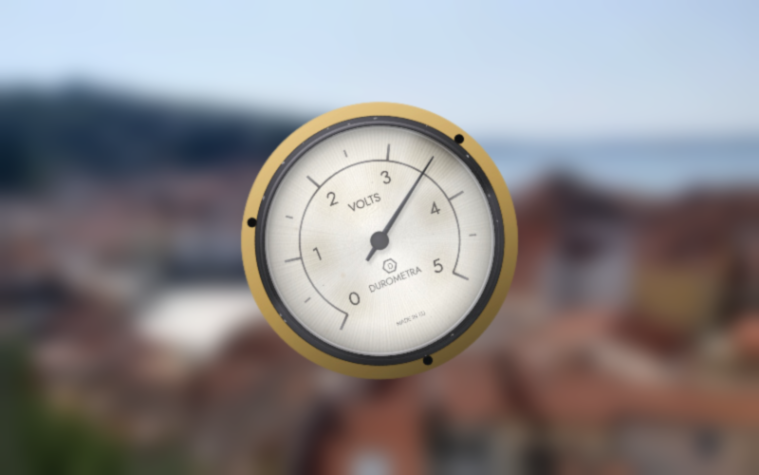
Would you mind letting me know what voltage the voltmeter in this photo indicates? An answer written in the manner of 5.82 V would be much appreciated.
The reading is 3.5 V
